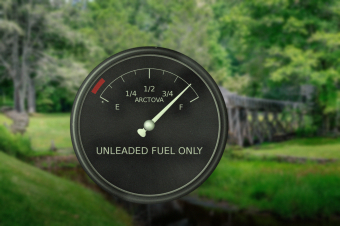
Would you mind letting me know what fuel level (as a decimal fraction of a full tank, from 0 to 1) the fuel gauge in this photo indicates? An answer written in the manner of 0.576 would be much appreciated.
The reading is 0.875
